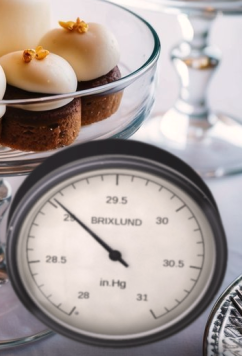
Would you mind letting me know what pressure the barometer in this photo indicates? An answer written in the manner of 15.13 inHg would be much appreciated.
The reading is 29.05 inHg
